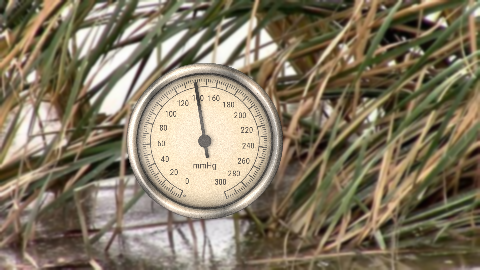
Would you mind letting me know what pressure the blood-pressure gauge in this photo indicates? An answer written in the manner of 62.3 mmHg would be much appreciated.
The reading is 140 mmHg
